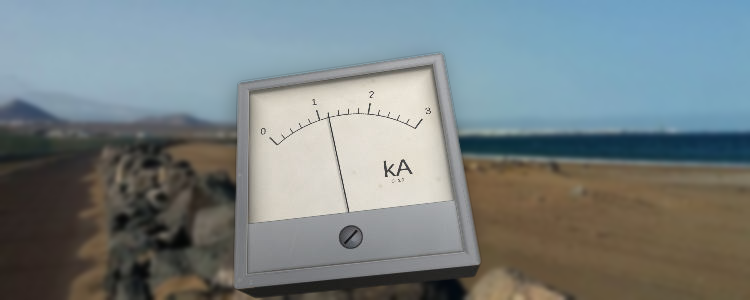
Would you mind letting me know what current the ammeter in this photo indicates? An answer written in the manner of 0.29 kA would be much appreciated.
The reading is 1.2 kA
